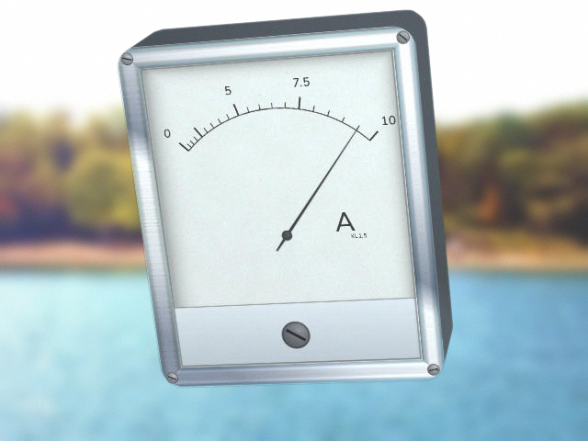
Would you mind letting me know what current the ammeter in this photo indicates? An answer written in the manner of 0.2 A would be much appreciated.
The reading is 9.5 A
